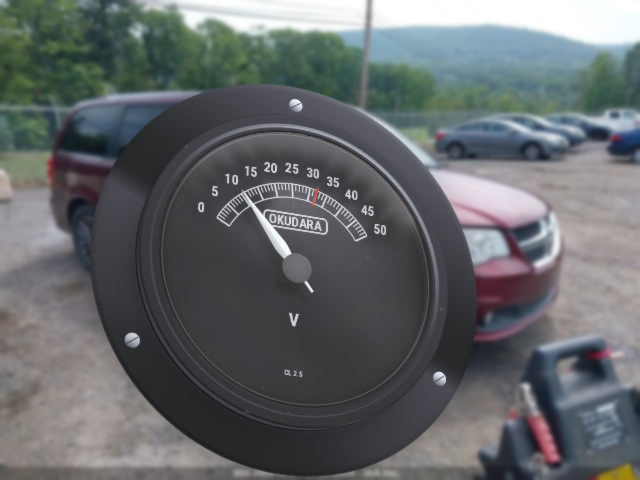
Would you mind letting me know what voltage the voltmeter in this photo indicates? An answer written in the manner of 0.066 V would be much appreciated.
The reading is 10 V
